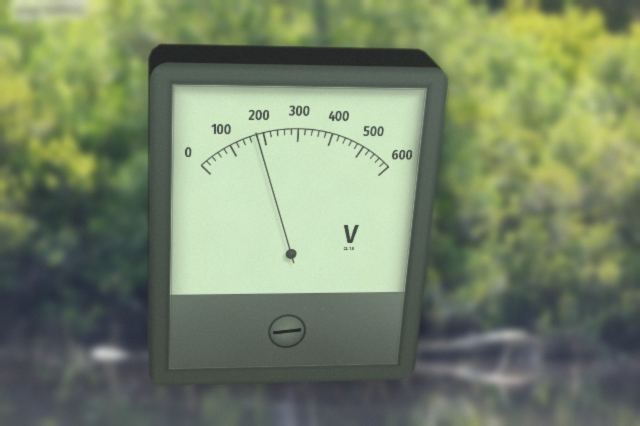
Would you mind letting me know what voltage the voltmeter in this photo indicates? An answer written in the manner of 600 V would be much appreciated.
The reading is 180 V
